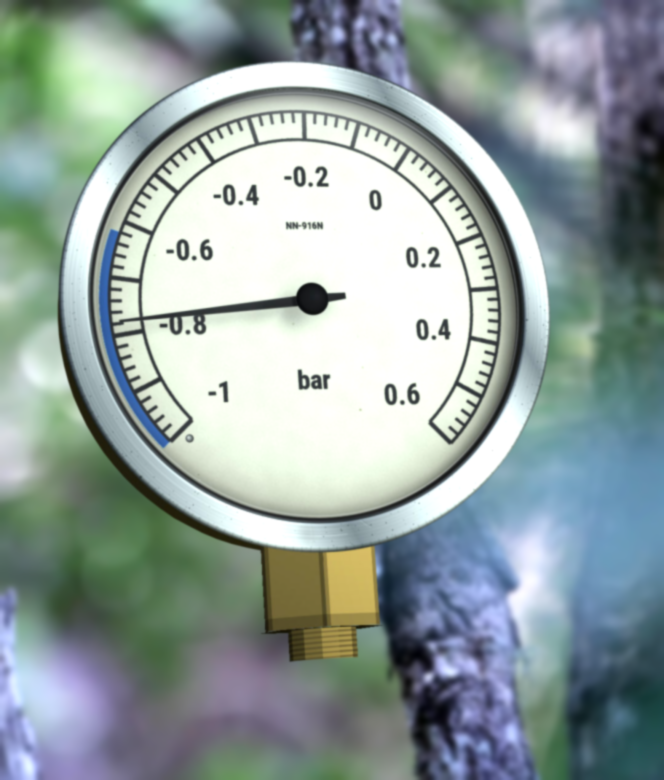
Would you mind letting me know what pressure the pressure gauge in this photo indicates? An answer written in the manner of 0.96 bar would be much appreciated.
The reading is -0.78 bar
